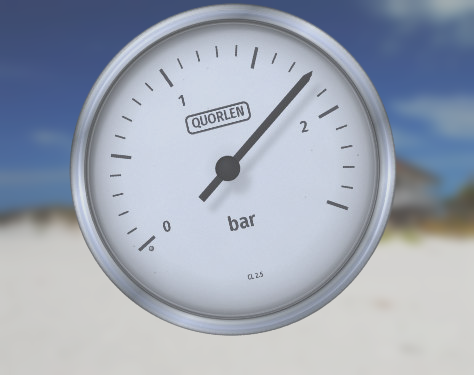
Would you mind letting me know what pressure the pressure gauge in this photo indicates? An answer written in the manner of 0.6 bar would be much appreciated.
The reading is 1.8 bar
